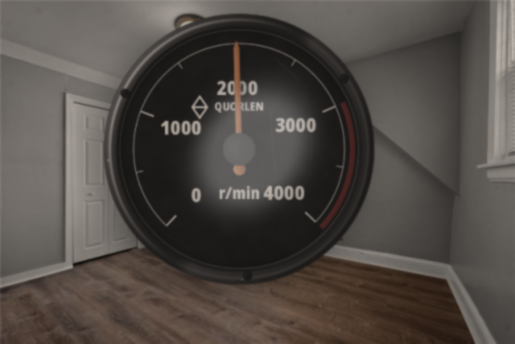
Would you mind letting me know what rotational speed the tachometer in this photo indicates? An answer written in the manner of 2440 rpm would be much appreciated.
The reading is 2000 rpm
